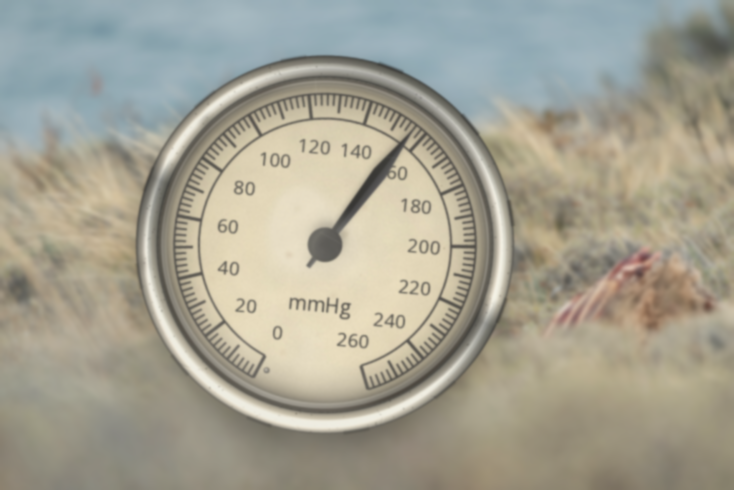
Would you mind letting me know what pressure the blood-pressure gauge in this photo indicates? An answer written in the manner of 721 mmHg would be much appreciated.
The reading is 156 mmHg
